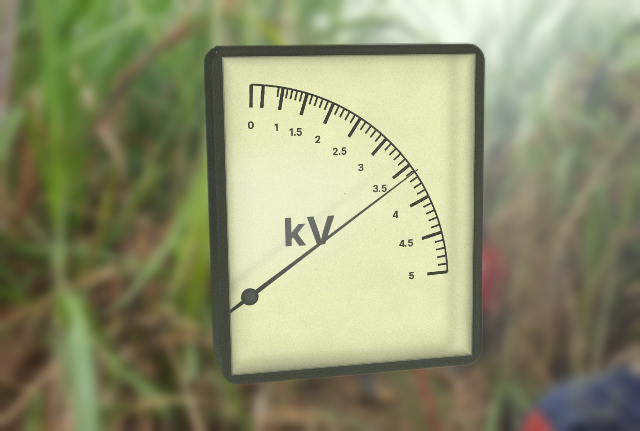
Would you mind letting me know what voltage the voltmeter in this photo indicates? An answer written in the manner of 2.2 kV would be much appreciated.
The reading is 3.6 kV
